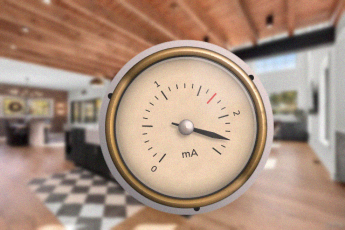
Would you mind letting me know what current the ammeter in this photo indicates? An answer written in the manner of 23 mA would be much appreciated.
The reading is 2.3 mA
